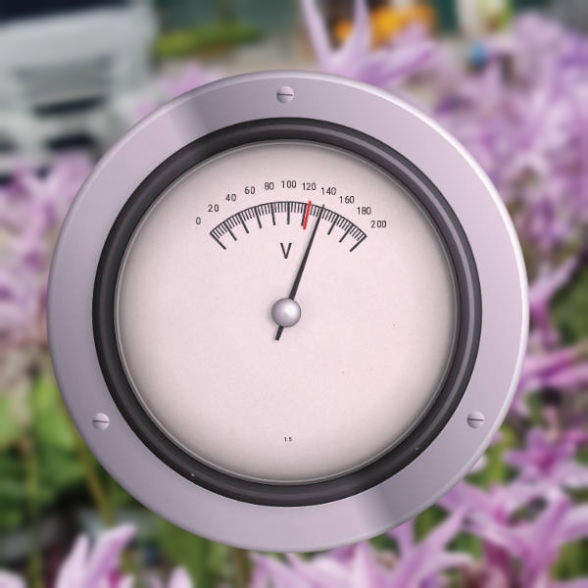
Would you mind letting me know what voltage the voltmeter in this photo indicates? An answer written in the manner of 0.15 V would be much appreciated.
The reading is 140 V
